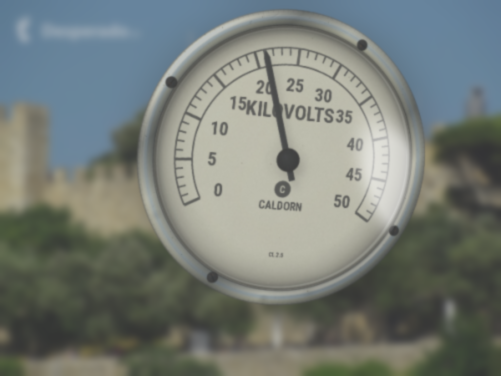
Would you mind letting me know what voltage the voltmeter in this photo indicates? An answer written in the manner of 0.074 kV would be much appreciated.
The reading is 21 kV
